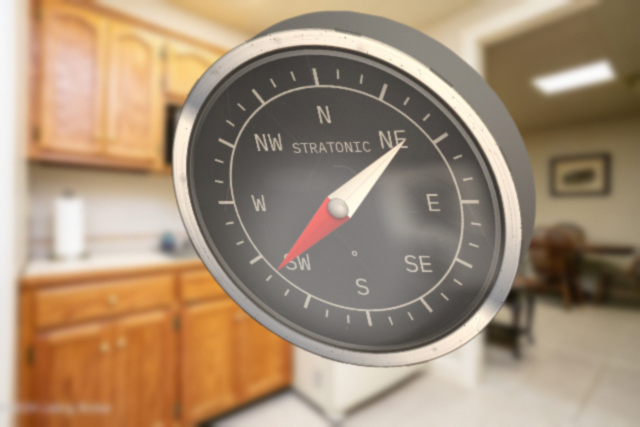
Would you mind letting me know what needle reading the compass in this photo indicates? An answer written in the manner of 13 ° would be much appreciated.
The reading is 230 °
